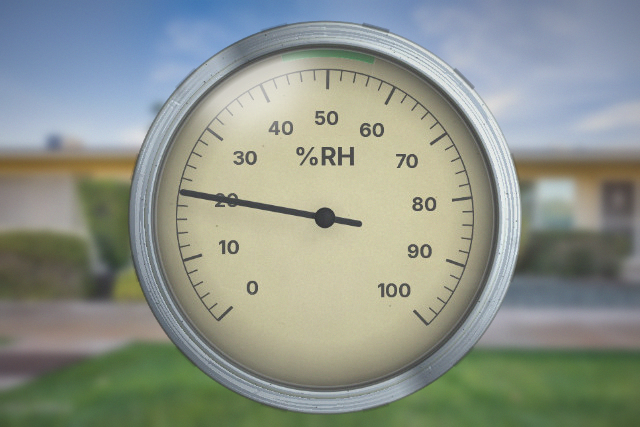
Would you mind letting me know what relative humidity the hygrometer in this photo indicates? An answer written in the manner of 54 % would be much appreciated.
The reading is 20 %
